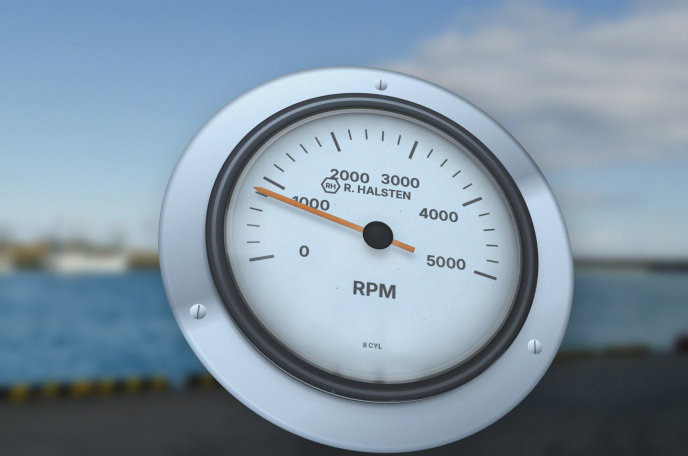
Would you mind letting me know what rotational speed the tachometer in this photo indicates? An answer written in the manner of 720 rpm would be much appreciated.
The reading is 800 rpm
